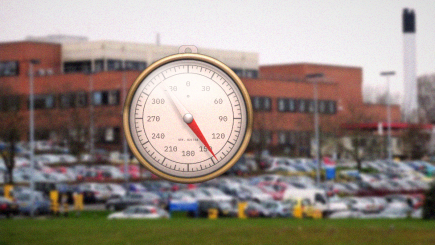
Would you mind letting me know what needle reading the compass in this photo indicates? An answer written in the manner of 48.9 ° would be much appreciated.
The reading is 145 °
